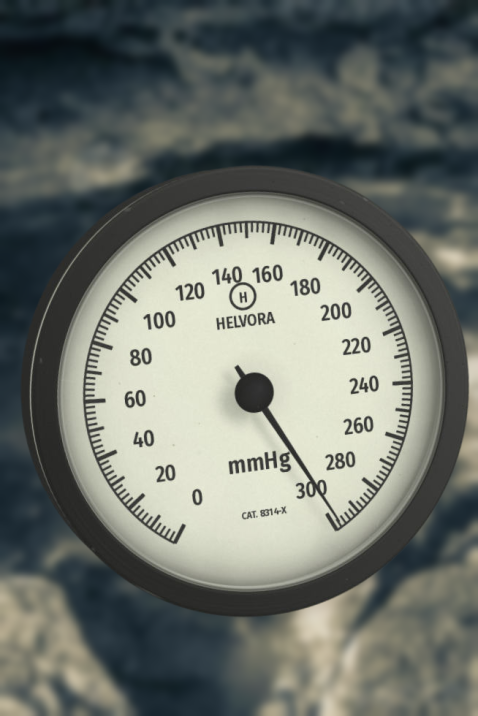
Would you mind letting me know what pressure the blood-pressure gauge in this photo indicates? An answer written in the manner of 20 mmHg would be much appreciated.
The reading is 298 mmHg
